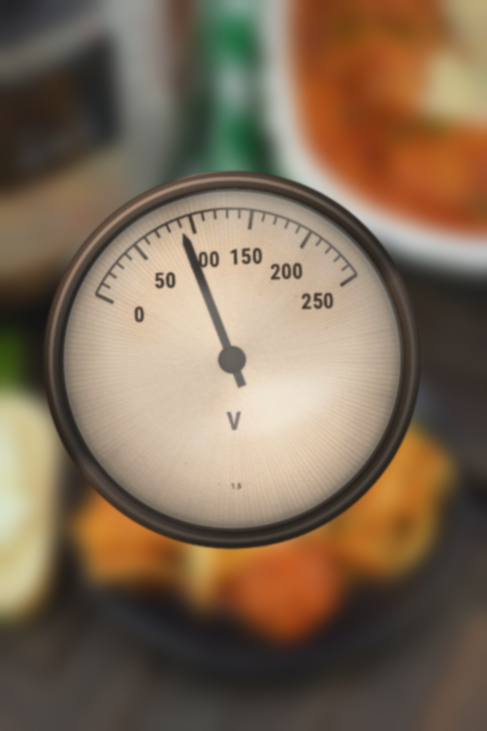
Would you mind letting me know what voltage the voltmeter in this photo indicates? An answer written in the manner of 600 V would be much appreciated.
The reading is 90 V
